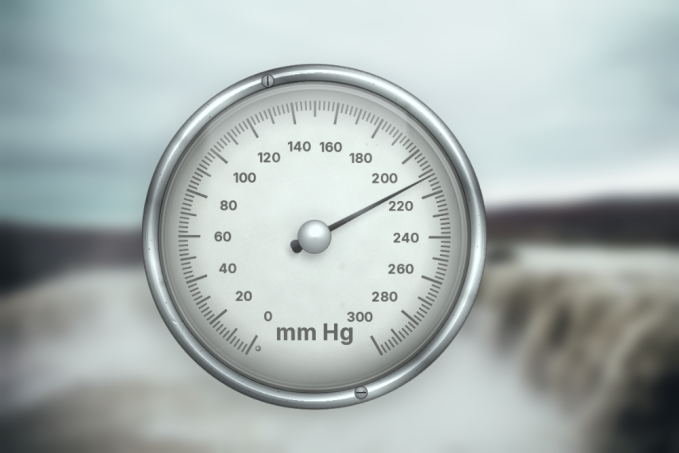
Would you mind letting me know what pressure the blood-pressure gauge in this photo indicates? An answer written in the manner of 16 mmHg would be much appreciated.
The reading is 212 mmHg
